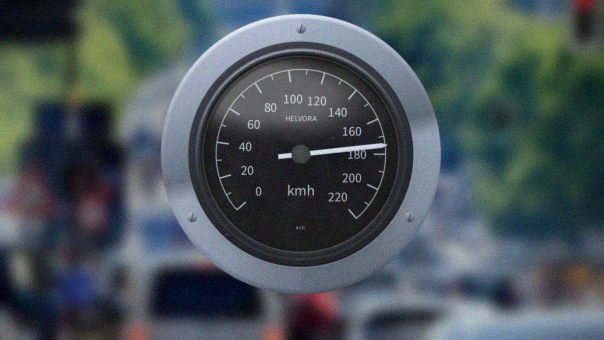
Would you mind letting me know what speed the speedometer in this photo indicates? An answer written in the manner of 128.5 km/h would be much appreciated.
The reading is 175 km/h
